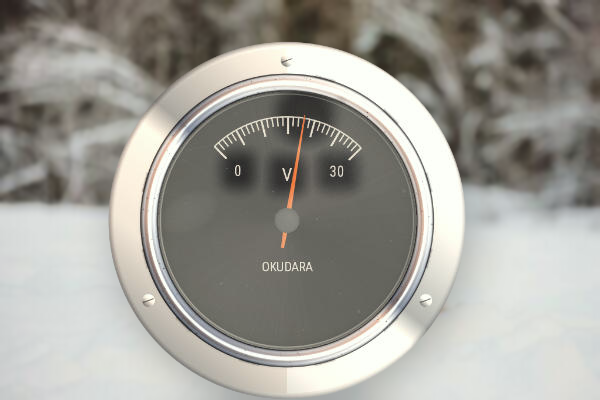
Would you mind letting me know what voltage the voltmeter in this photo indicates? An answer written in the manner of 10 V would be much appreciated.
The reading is 18 V
